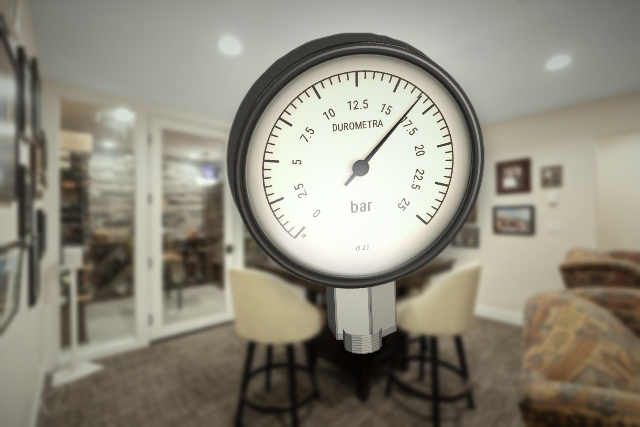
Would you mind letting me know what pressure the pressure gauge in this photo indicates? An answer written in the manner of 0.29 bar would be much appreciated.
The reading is 16.5 bar
